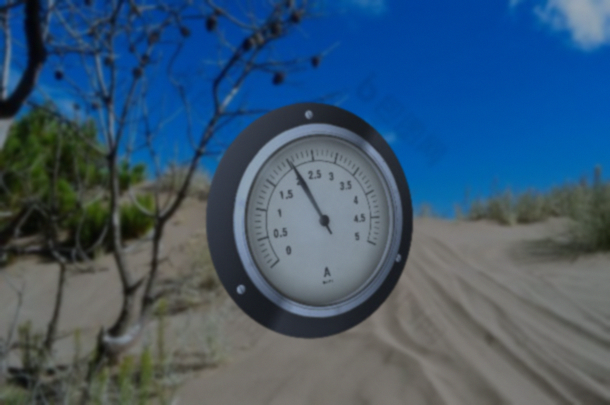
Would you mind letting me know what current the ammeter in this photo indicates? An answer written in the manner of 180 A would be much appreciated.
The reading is 2 A
